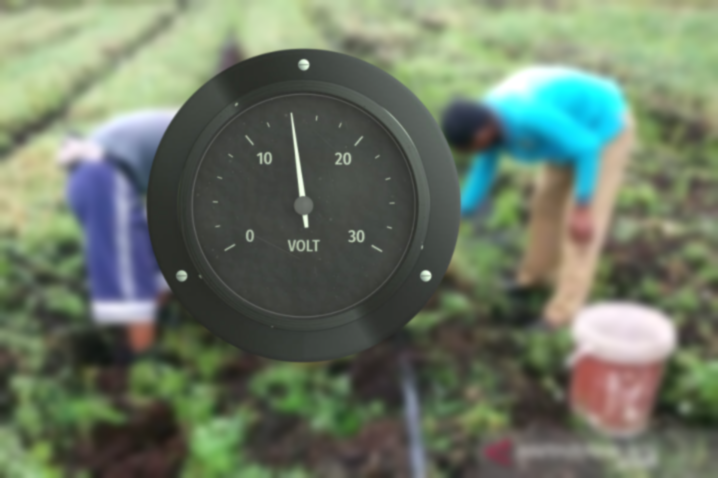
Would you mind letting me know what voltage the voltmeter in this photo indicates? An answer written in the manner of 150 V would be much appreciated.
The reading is 14 V
